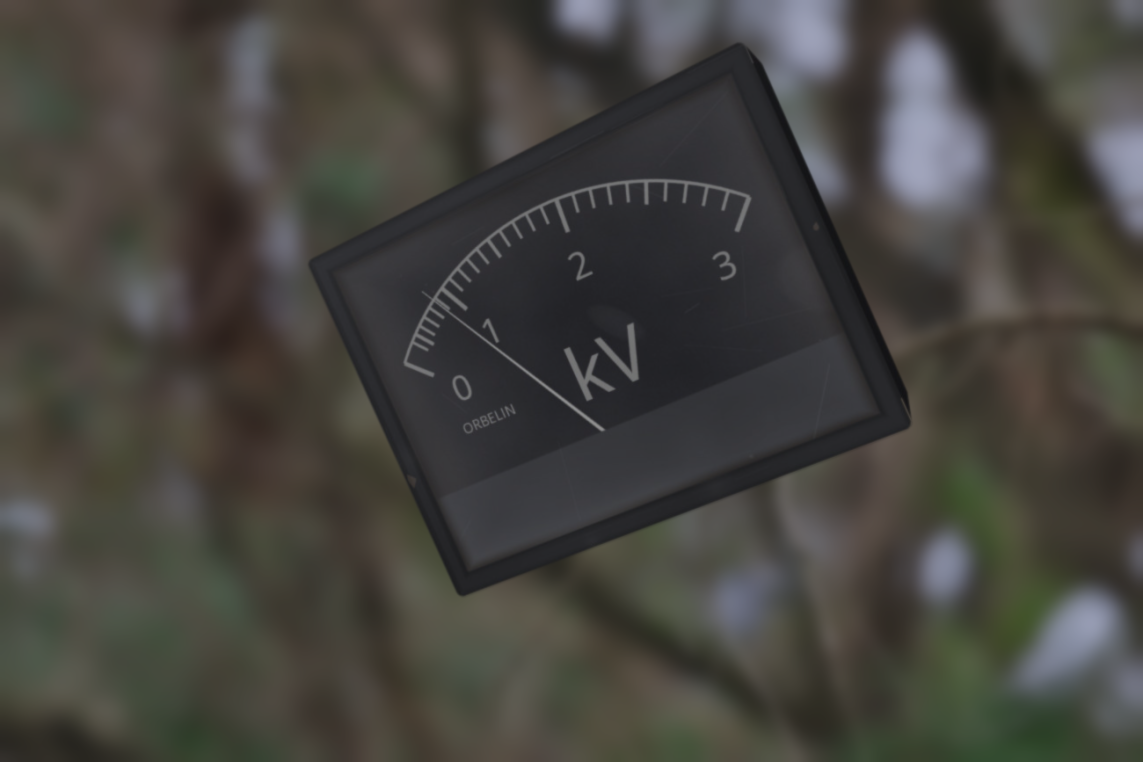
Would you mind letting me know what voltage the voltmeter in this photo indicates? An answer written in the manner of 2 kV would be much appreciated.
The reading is 0.9 kV
